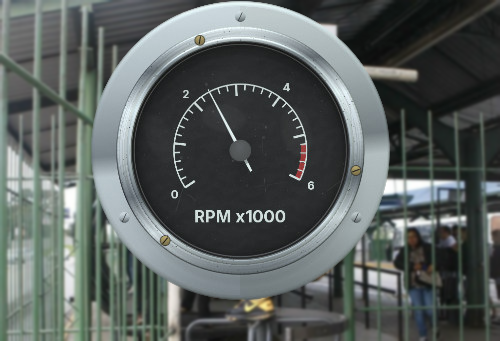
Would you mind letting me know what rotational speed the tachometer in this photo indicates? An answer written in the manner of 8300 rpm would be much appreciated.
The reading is 2400 rpm
